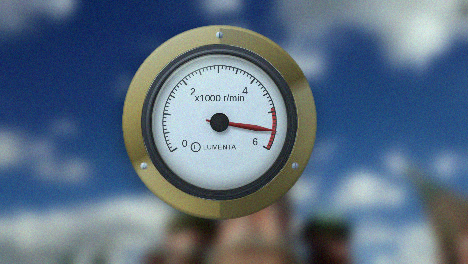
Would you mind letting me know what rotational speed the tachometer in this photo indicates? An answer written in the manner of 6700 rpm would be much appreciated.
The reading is 5500 rpm
